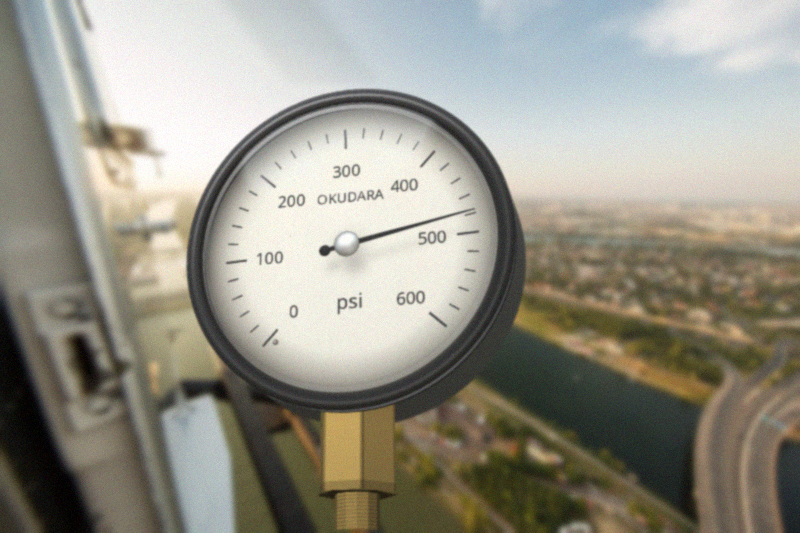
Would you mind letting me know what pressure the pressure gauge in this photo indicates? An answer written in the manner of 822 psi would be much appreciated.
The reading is 480 psi
